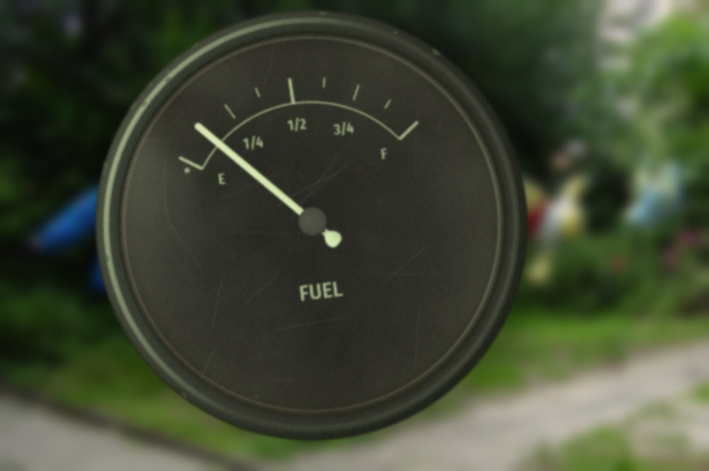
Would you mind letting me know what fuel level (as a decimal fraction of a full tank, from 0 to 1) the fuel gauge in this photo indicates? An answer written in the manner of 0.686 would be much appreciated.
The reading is 0.125
